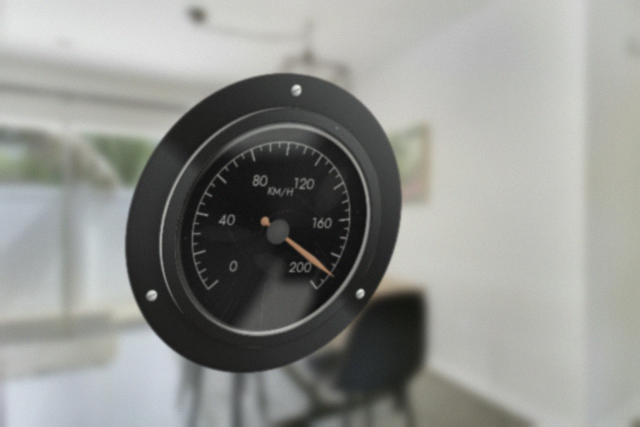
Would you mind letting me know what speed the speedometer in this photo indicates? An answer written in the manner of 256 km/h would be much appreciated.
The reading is 190 km/h
